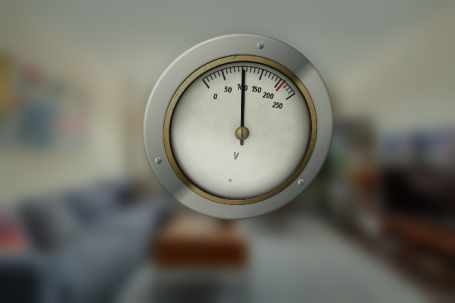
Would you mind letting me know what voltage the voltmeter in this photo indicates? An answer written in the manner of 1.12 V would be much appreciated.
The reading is 100 V
